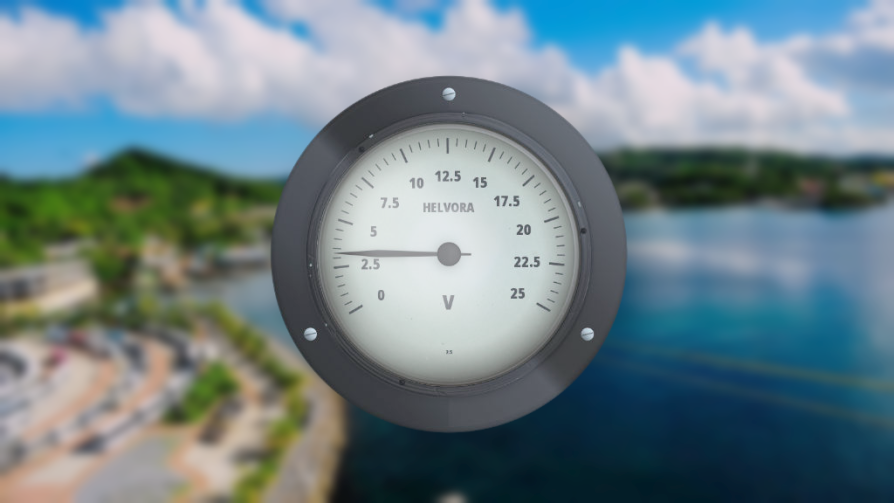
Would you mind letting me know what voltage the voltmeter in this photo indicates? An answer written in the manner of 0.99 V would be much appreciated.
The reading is 3.25 V
